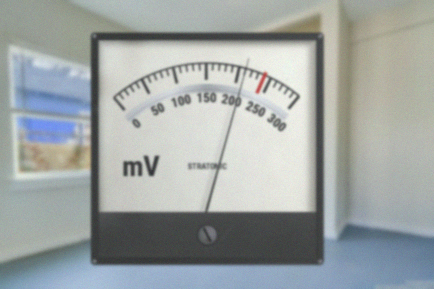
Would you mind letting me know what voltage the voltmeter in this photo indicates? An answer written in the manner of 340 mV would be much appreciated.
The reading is 210 mV
